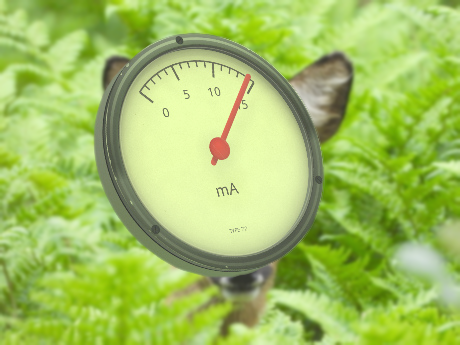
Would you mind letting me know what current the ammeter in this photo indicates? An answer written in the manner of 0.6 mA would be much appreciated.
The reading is 14 mA
